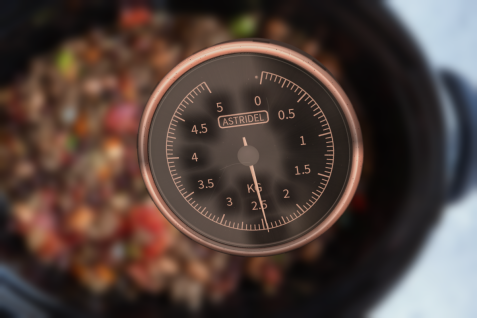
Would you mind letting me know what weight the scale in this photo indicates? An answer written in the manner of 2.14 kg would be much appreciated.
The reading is 2.45 kg
